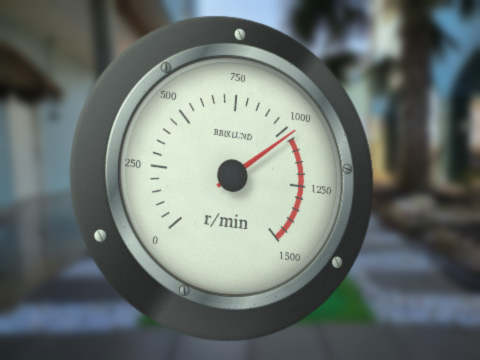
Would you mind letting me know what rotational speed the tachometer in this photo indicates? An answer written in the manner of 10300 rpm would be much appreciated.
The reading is 1025 rpm
